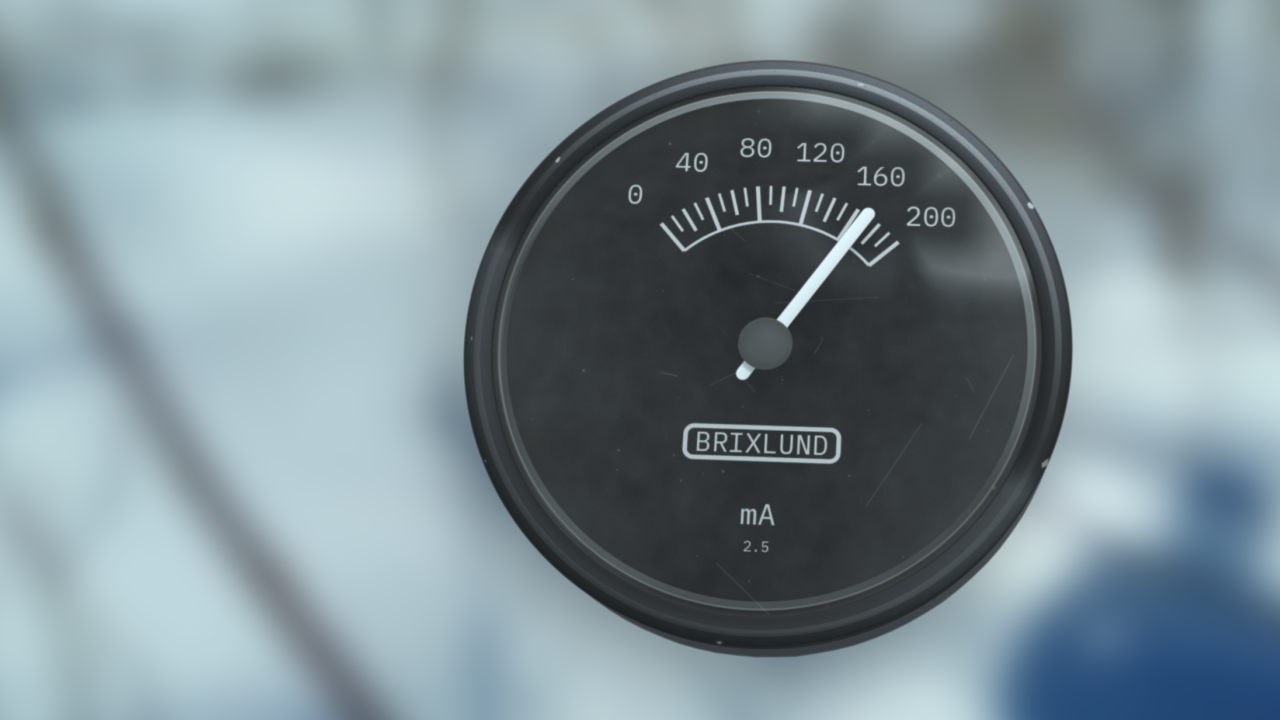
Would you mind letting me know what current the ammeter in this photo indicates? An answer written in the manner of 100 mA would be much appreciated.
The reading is 170 mA
